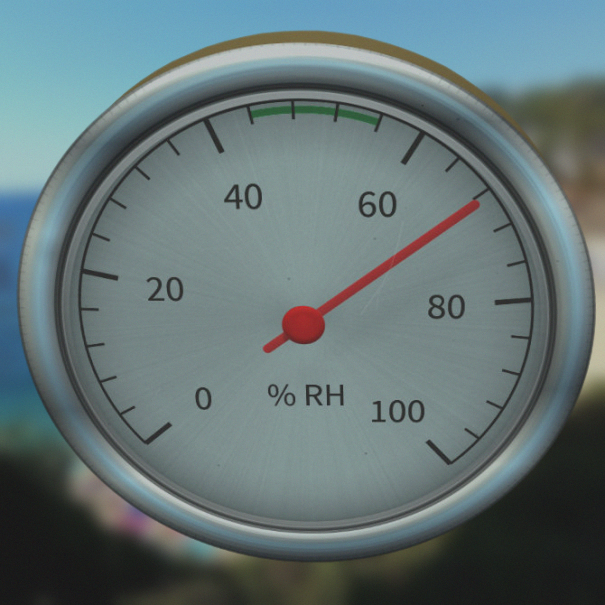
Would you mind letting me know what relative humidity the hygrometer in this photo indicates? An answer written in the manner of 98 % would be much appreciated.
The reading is 68 %
